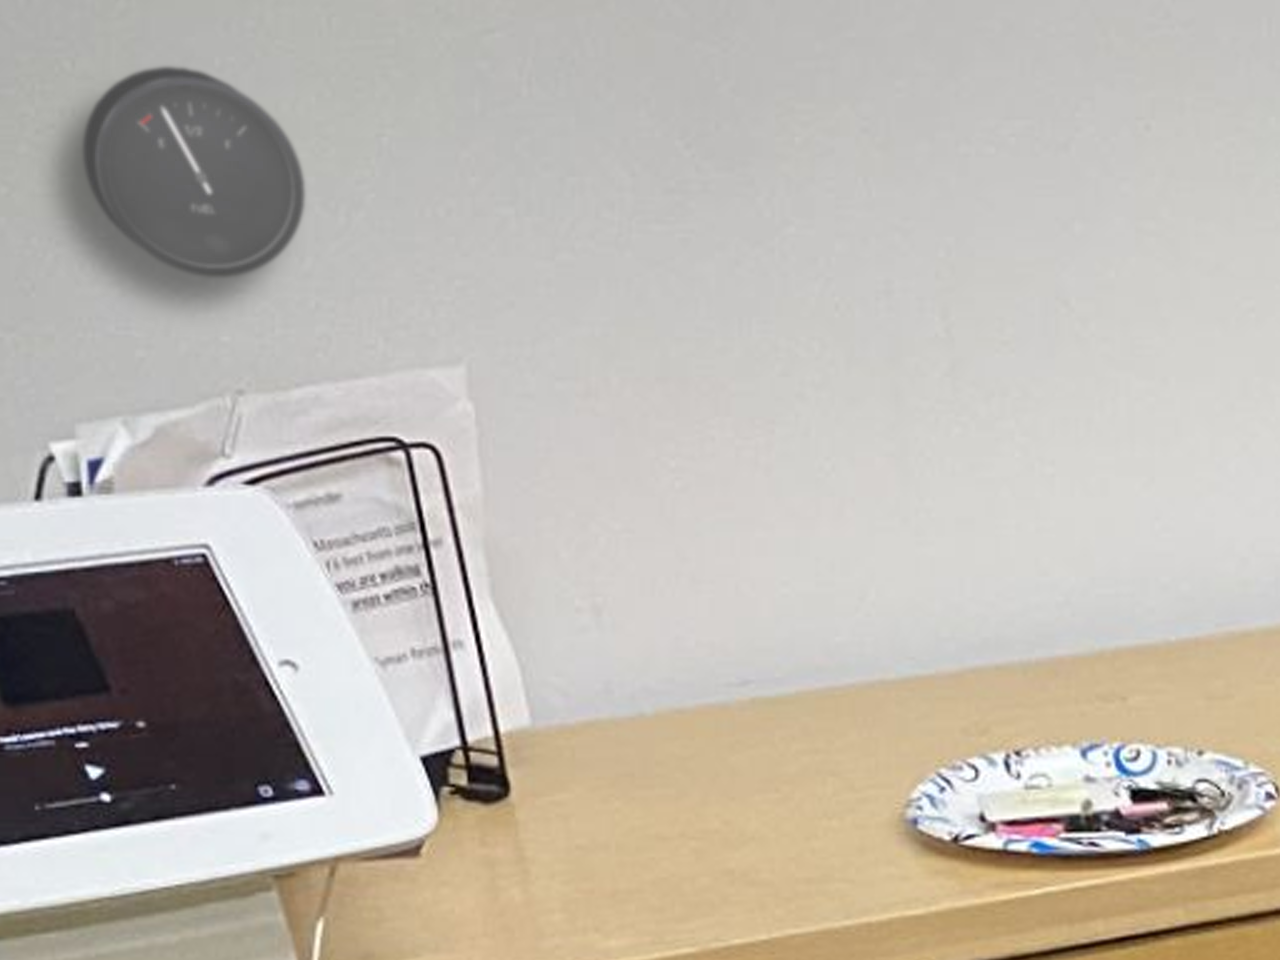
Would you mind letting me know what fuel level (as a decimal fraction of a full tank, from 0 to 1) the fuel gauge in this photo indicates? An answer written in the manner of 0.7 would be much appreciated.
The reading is 0.25
